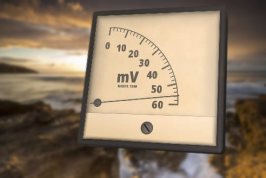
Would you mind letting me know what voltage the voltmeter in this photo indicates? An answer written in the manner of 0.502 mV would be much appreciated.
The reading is 56 mV
